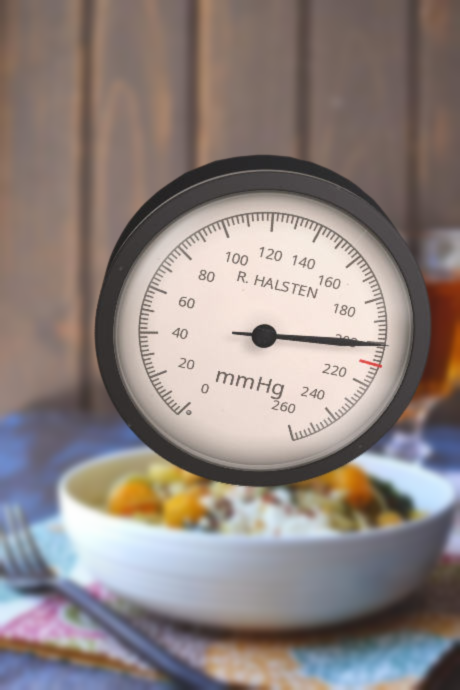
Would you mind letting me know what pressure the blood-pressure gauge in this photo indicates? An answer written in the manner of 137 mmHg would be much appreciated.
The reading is 200 mmHg
